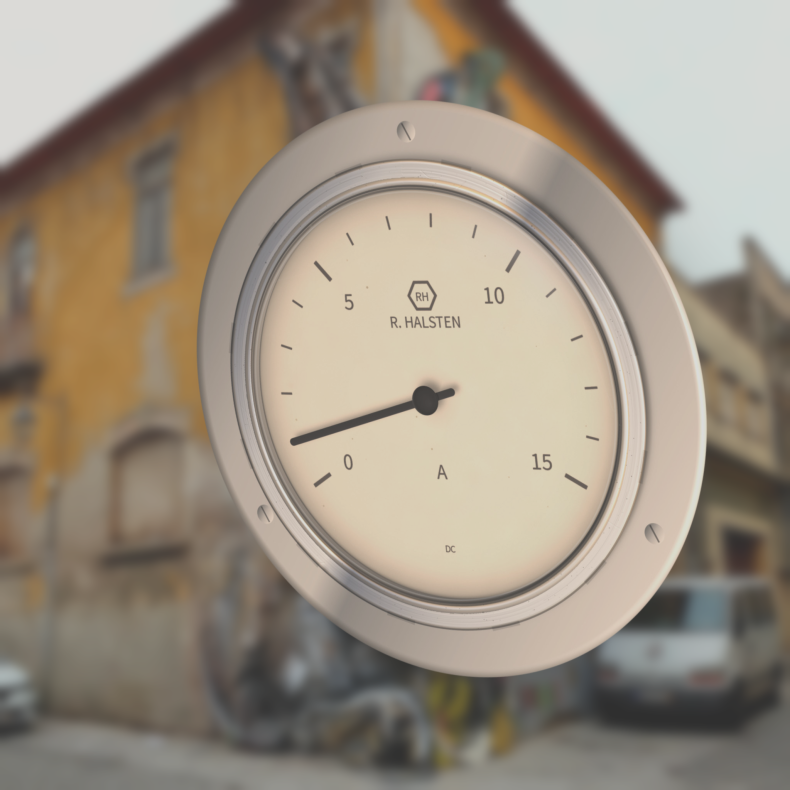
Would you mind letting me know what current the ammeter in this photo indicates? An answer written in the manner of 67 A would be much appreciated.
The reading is 1 A
